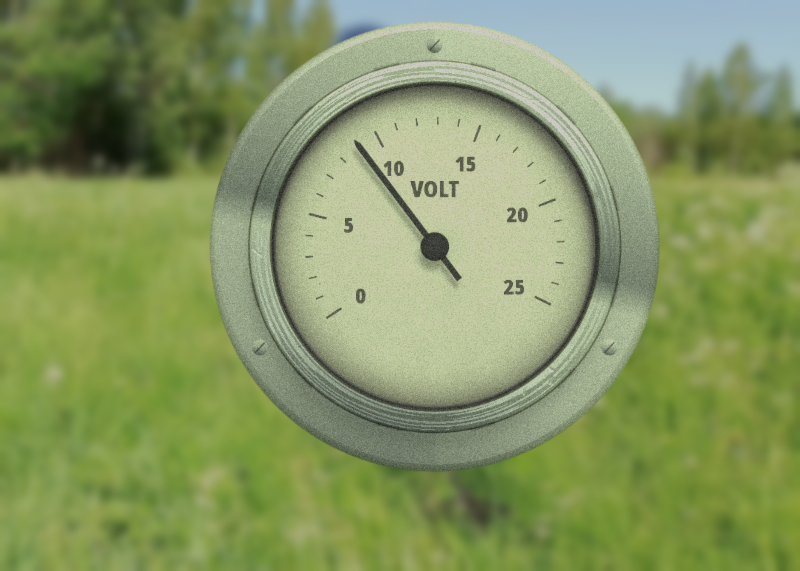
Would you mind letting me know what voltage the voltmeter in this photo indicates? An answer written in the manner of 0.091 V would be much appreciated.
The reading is 9 V
